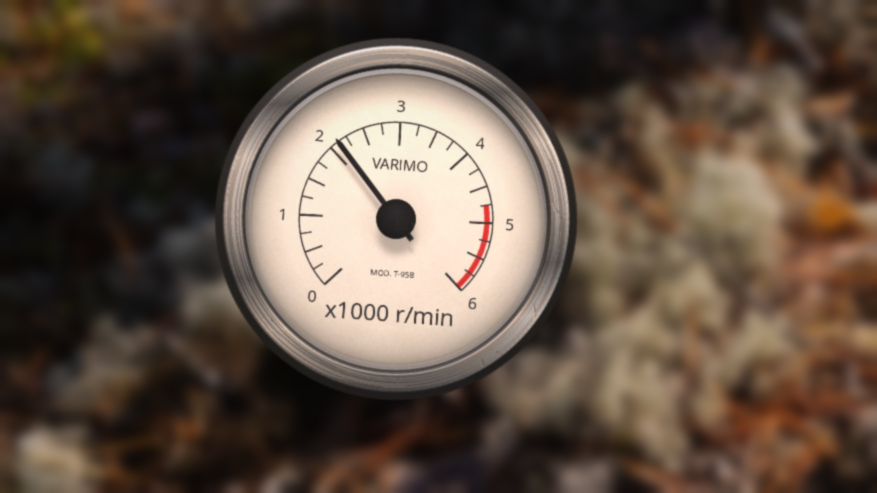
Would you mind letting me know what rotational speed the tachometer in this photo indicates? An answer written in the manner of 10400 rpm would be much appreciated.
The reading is 2125 rpm
